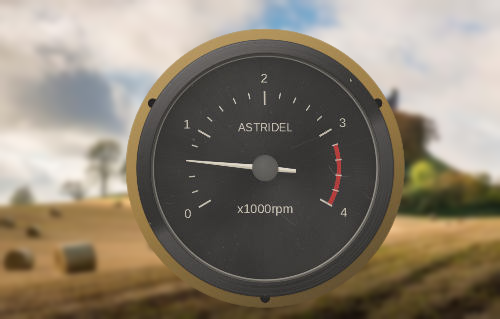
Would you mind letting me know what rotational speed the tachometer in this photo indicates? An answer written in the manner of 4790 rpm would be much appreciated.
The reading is 600 rpm
